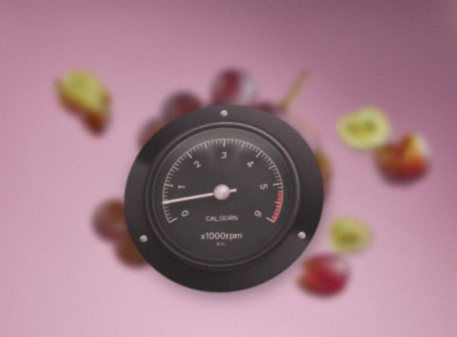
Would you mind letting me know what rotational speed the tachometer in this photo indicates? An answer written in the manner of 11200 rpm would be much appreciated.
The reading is 500 rpm
